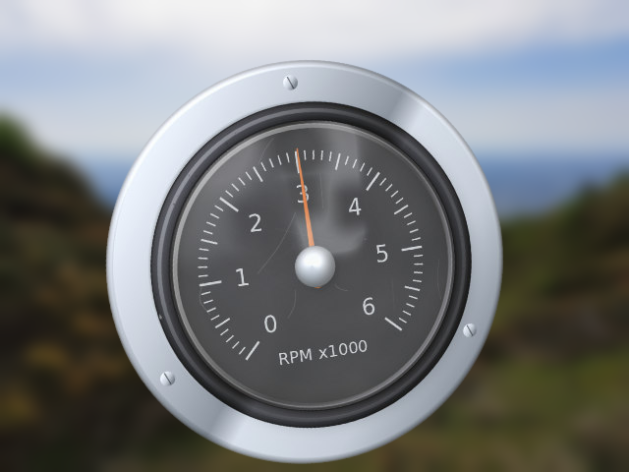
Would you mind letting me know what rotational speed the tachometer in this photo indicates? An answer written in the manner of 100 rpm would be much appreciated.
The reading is 3000 rpm
